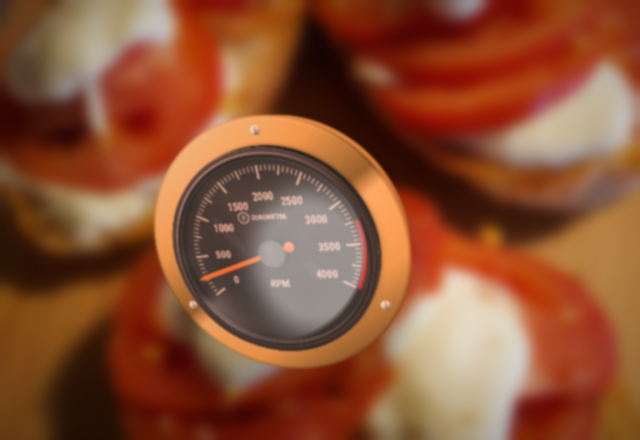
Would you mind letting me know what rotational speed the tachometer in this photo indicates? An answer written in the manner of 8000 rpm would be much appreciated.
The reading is 250 rpm
